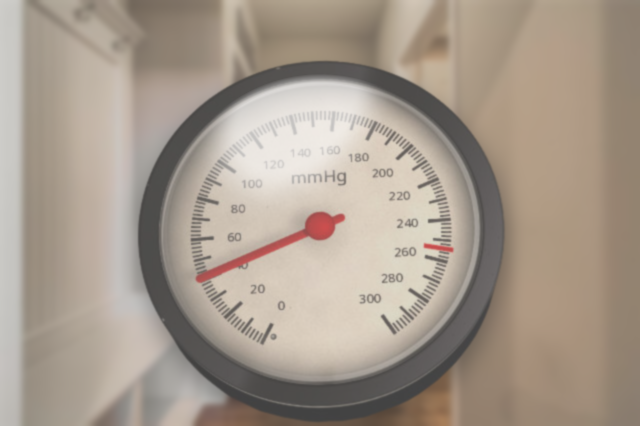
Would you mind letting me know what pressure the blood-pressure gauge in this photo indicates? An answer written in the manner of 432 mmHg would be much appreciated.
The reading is 40 mmHg
